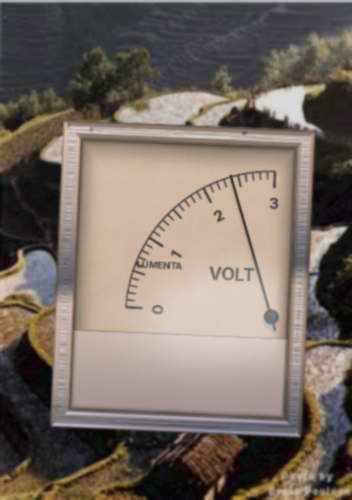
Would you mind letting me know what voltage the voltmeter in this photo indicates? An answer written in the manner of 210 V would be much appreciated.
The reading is 2.4 V
